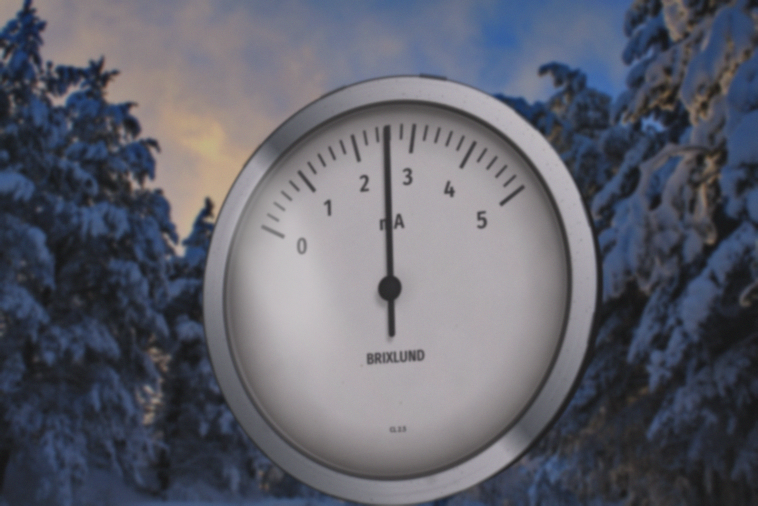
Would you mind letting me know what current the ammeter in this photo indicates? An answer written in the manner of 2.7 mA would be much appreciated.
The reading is 2.6 mA
